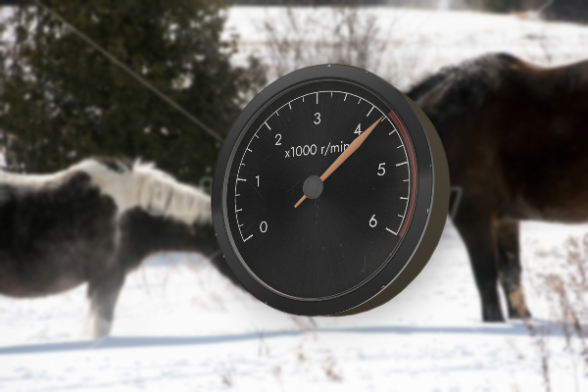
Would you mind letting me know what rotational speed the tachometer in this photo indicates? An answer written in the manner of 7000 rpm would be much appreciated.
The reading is 4250 rpm
